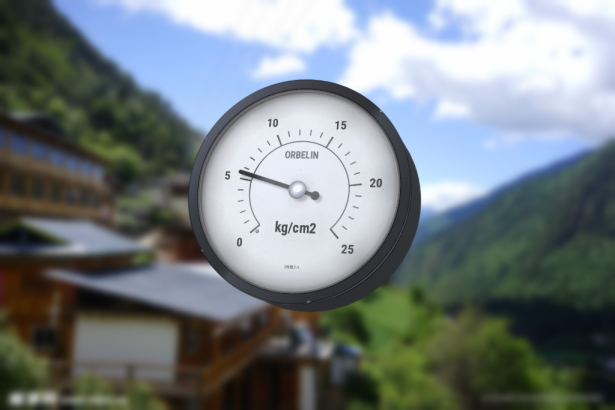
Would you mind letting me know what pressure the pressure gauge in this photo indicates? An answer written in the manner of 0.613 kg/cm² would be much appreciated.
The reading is 5.5 kg/cm²
